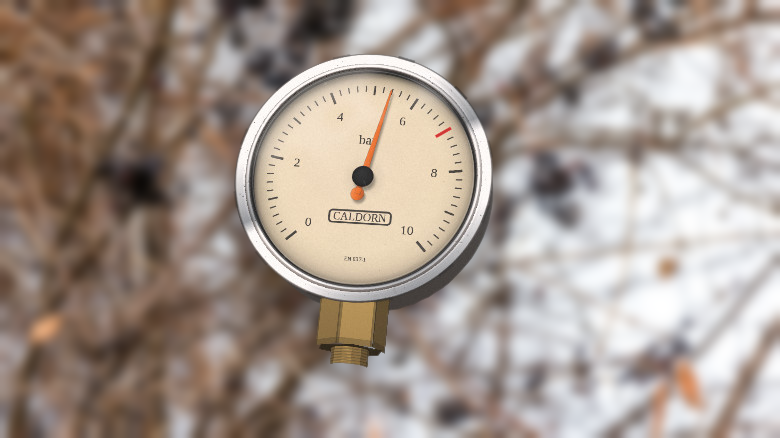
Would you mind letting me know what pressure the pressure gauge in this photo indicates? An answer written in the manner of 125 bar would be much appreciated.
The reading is 5.4 bar
